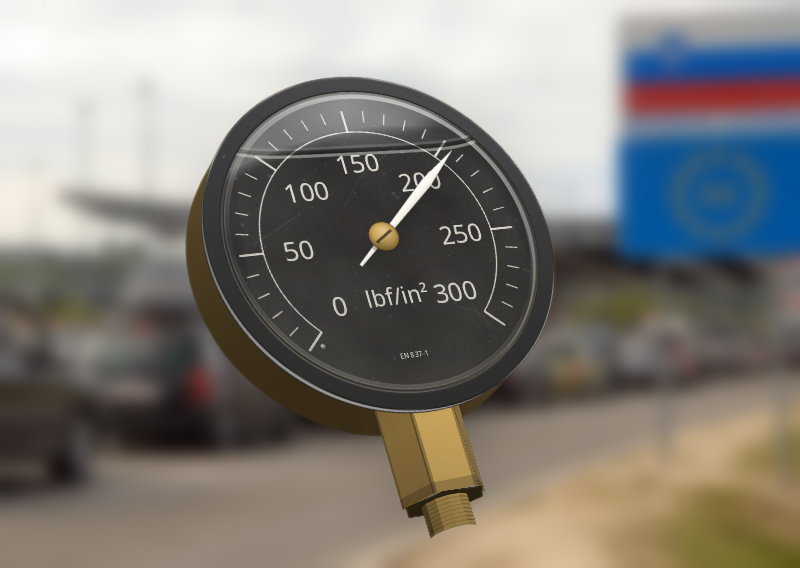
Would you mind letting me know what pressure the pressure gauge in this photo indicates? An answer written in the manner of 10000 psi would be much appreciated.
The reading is 205 psi
